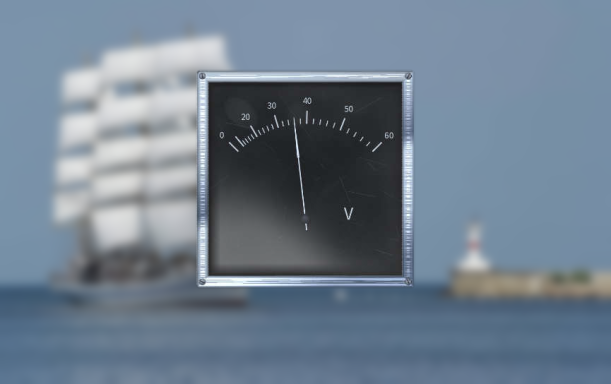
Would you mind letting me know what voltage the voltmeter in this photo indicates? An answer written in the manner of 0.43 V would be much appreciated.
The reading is 36 V
